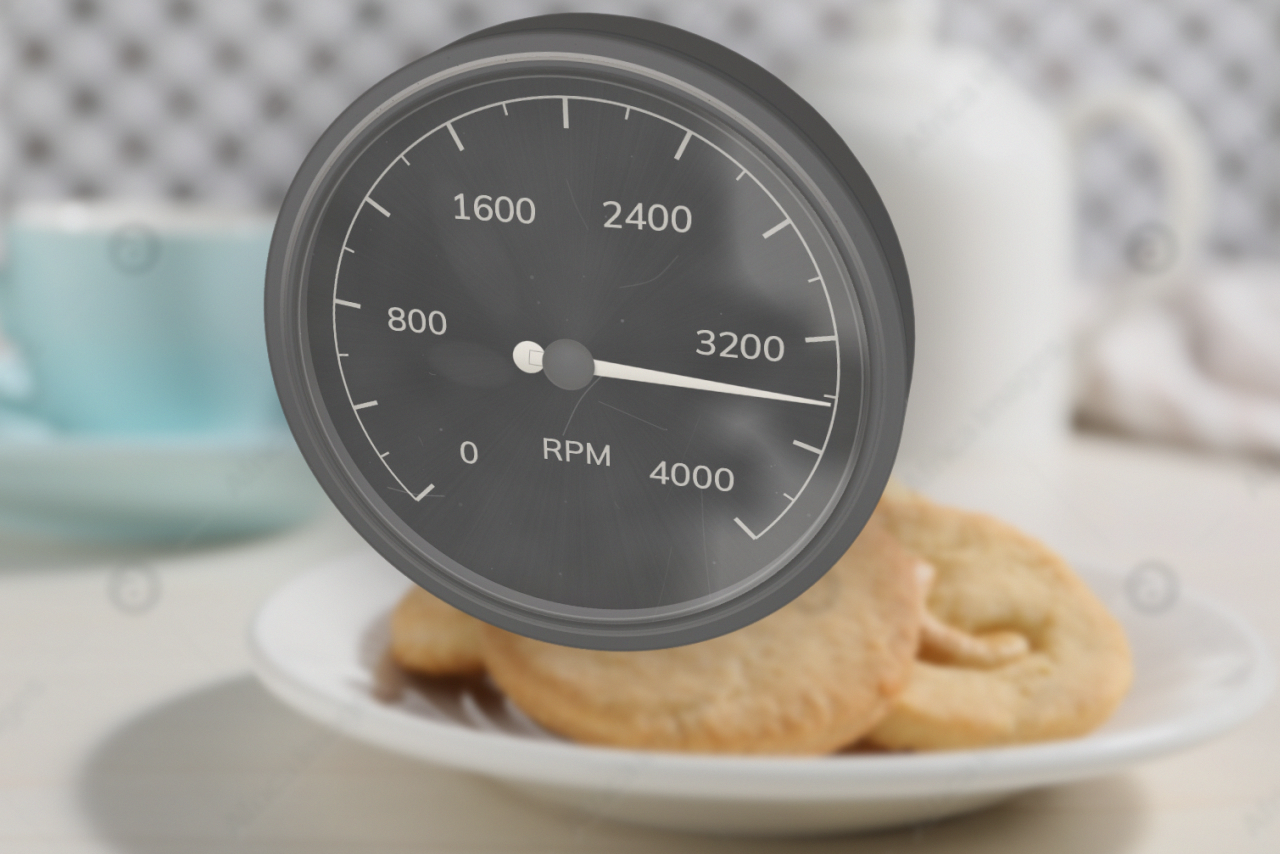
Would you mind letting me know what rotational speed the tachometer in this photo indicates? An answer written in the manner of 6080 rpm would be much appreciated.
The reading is 3400 rpm
